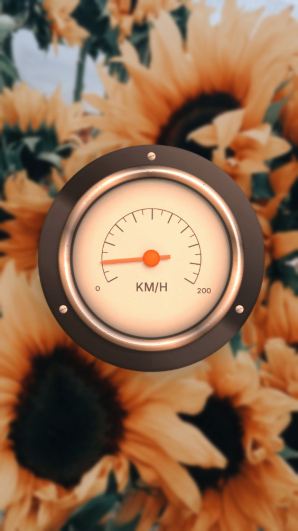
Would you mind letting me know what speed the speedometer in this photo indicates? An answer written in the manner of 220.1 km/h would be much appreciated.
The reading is 20 km/h
